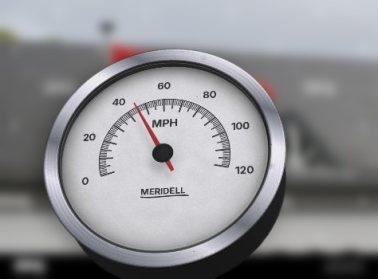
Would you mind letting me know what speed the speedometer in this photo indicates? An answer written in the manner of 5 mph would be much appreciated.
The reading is 45 mph
